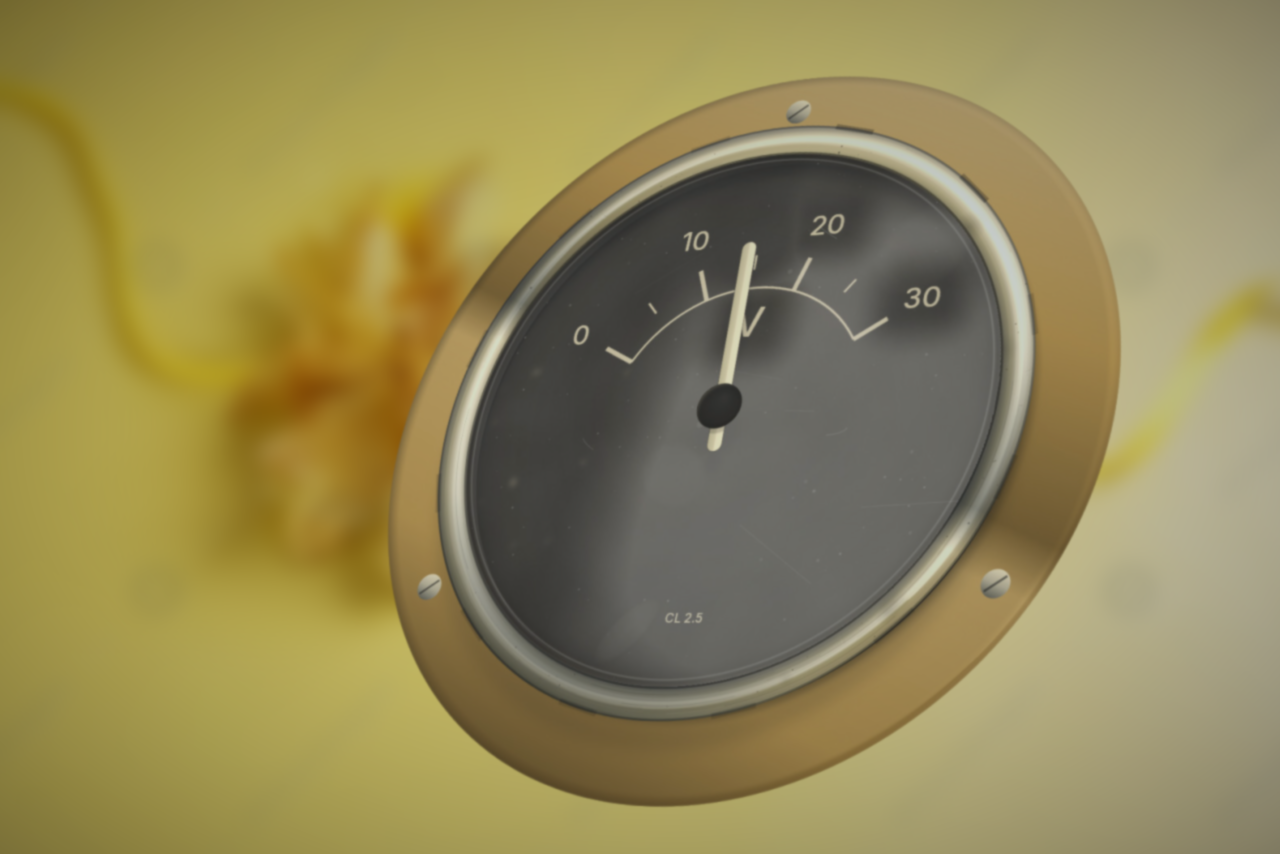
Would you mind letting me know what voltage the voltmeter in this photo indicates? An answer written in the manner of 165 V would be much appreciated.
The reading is 15 V
